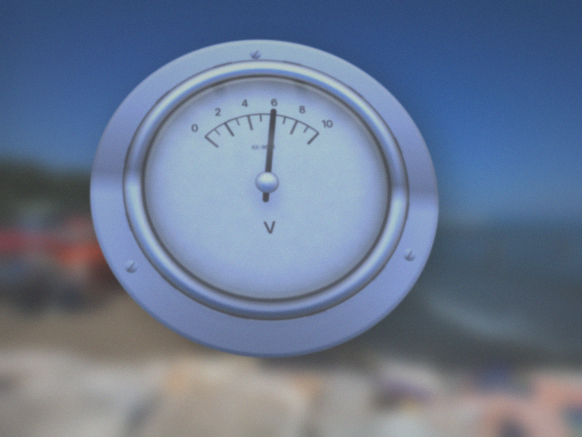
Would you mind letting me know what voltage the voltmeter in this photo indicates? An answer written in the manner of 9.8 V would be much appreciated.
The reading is 6 V
